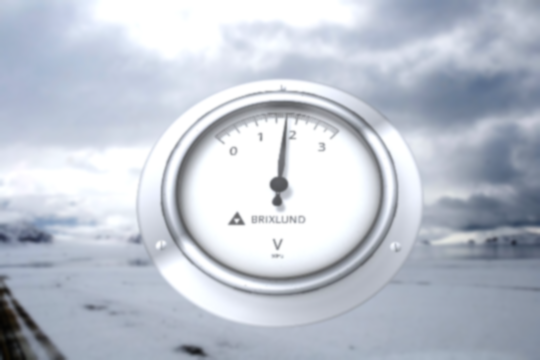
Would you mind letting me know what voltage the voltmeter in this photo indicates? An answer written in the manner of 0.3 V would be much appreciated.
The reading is 1.75 V
